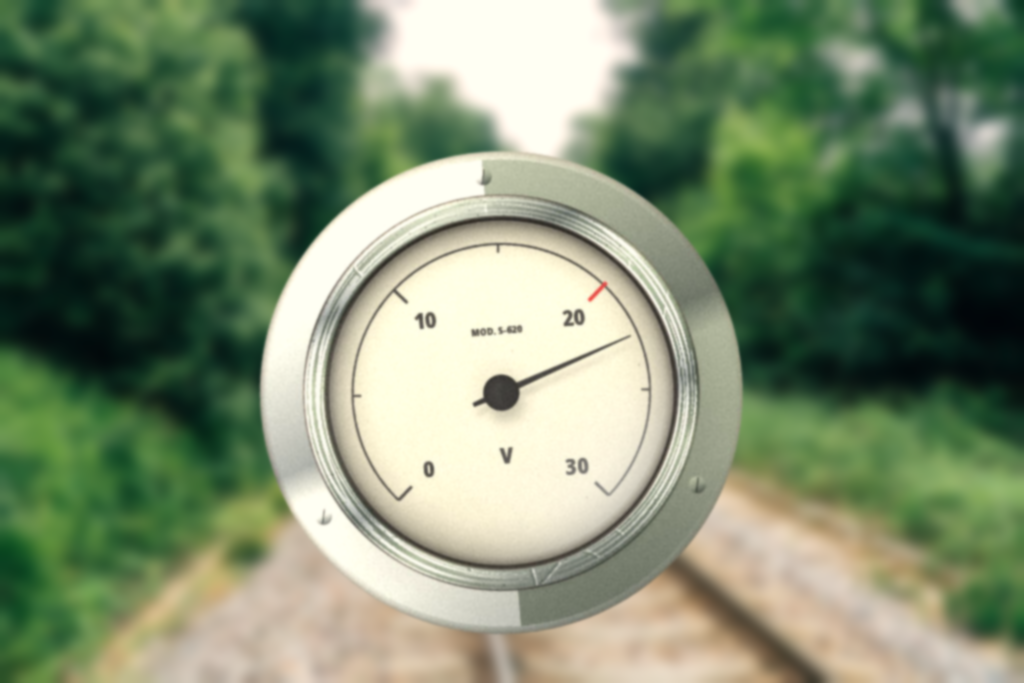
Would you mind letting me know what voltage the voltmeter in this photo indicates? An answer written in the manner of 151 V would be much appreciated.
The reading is 22.5 V
